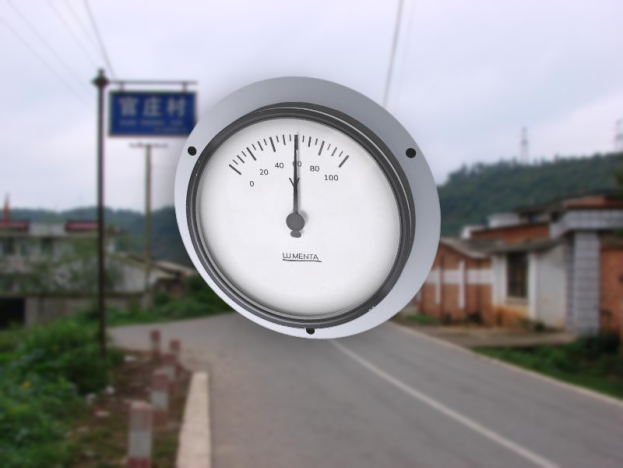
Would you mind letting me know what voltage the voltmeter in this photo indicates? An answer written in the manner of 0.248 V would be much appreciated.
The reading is 60 V
